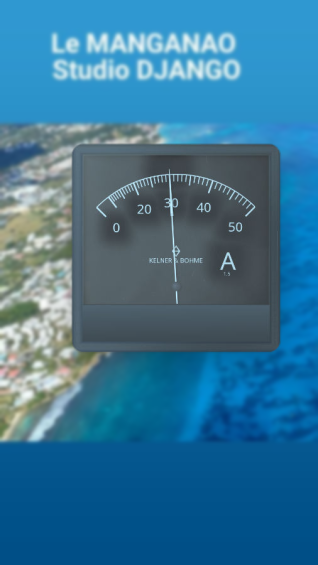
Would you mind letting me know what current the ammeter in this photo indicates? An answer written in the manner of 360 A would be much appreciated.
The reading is 30 A
